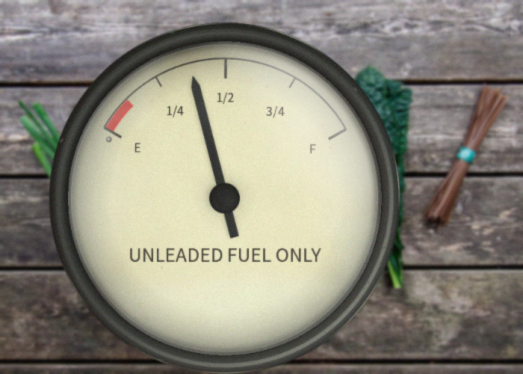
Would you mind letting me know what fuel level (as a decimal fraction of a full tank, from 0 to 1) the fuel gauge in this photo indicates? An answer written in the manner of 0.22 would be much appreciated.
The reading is 0.375
